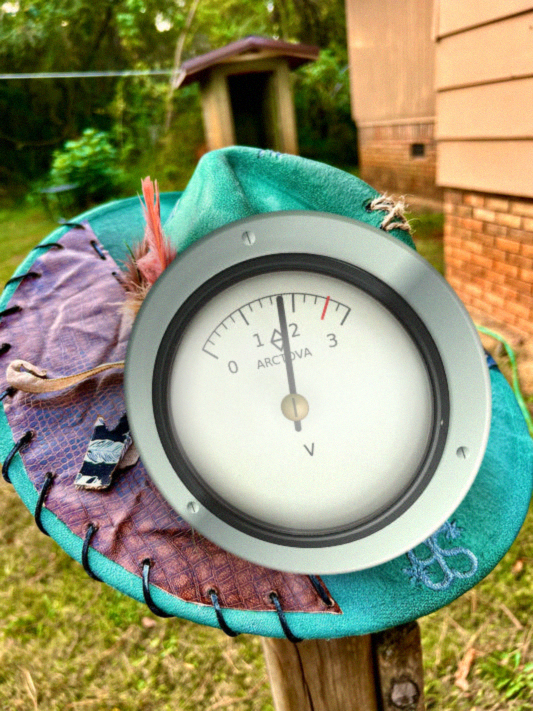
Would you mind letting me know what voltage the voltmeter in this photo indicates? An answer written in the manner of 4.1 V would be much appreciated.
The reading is 1.8 V
